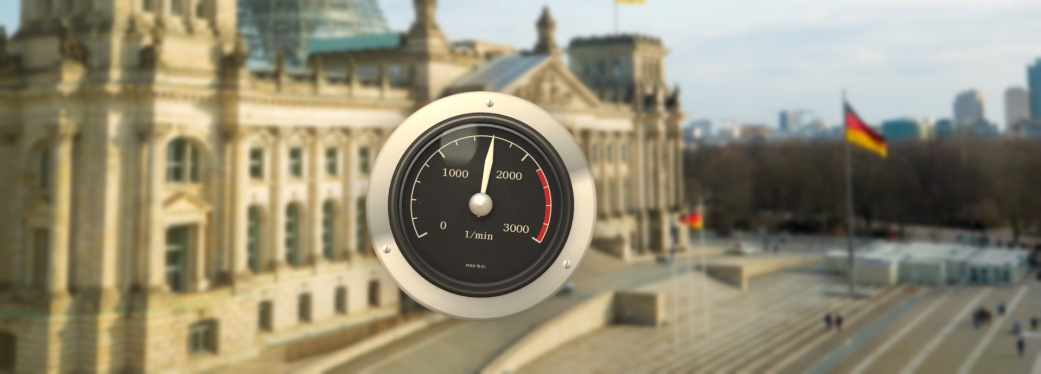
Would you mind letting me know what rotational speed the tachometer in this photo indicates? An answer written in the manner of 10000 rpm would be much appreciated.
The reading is 1600 rpm
